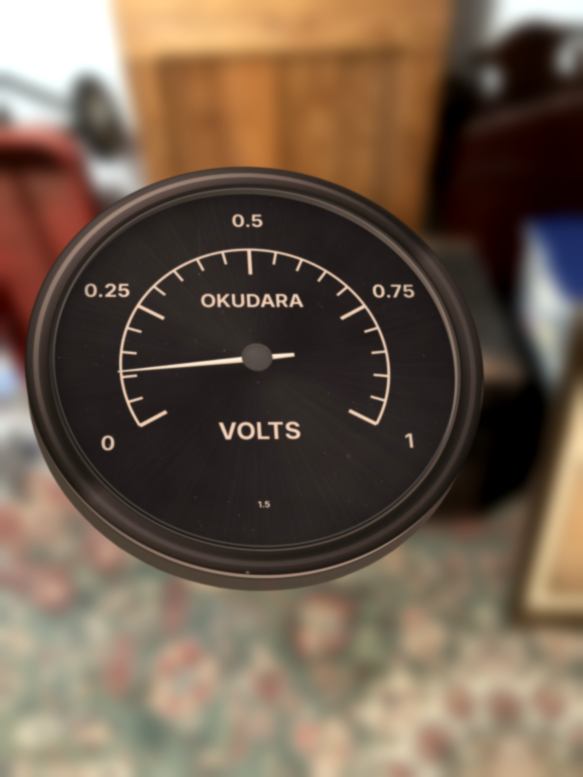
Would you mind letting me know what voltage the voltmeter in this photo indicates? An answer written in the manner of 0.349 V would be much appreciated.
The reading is 0.1 V
